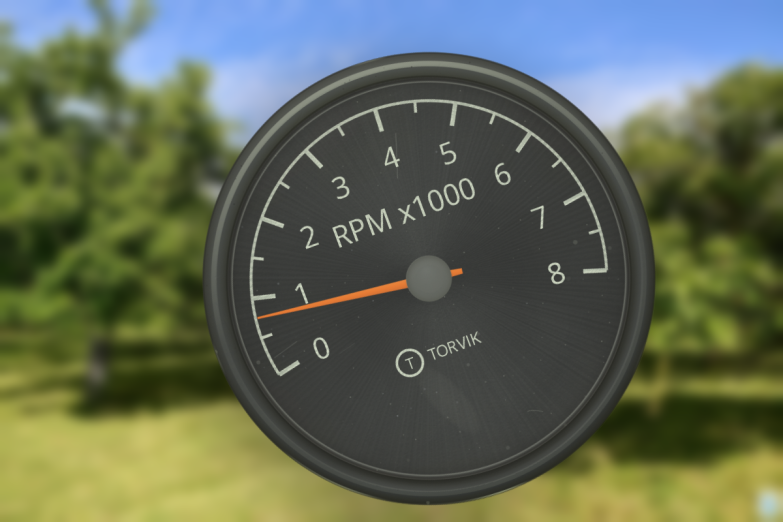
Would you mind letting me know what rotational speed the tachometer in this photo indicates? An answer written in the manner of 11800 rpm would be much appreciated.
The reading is 750 rpm
